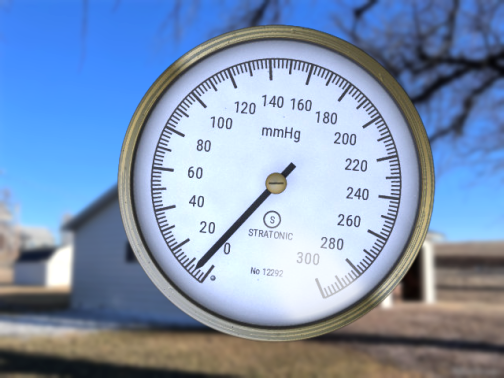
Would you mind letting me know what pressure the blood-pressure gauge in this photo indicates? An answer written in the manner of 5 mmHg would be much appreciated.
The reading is 6 mmHg
